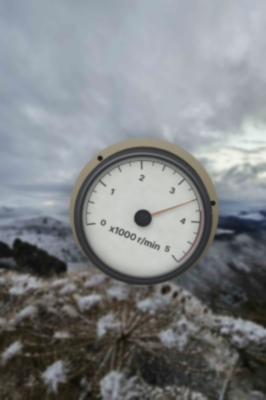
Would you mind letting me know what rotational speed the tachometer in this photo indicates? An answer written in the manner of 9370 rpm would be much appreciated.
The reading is 3500 rpm
